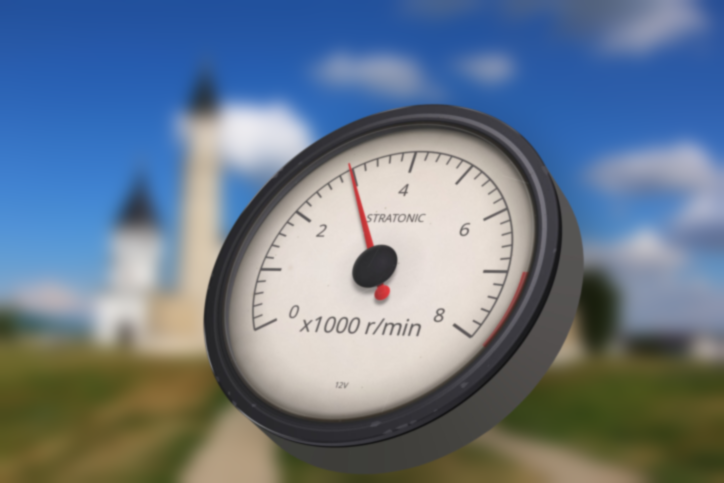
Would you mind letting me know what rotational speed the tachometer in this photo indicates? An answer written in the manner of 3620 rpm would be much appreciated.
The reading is 3000 rpm
